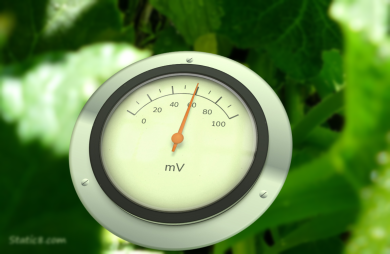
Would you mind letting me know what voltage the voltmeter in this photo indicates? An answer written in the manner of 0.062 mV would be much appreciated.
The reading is 60 mV
